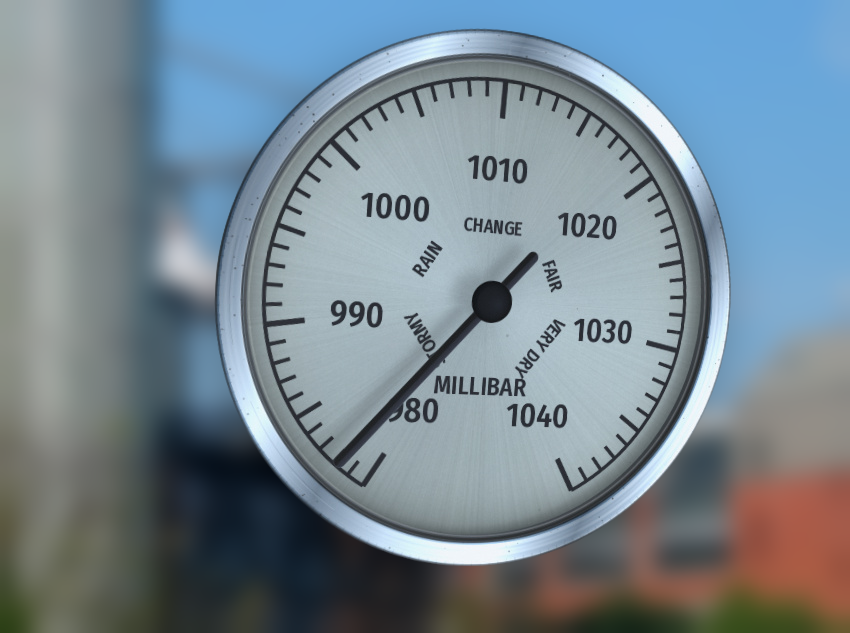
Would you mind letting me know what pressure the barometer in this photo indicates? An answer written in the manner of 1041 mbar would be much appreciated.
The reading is 982 mbar
